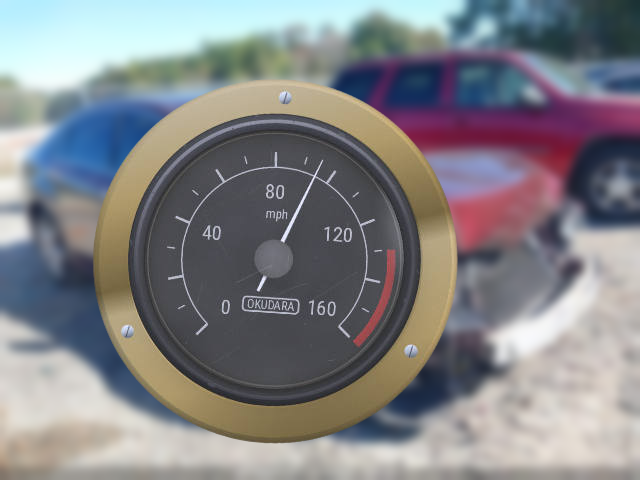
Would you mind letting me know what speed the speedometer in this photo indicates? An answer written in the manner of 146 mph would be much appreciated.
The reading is 95 mph
